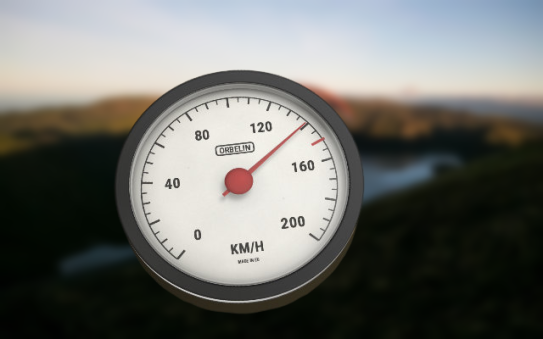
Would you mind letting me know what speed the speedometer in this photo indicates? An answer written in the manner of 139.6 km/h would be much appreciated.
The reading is 140 km/h
